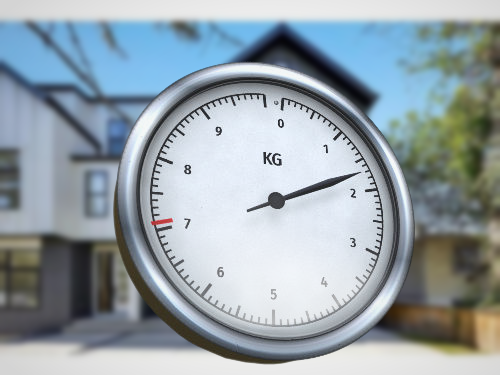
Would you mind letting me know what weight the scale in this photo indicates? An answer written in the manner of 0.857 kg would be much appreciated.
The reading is 1.7 kg
